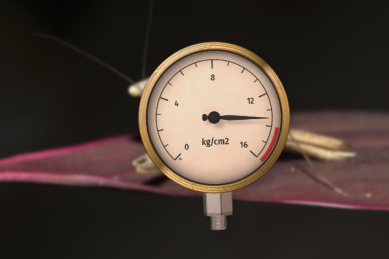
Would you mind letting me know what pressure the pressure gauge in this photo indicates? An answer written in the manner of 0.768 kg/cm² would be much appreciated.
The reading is 13.5 kg/cm²
